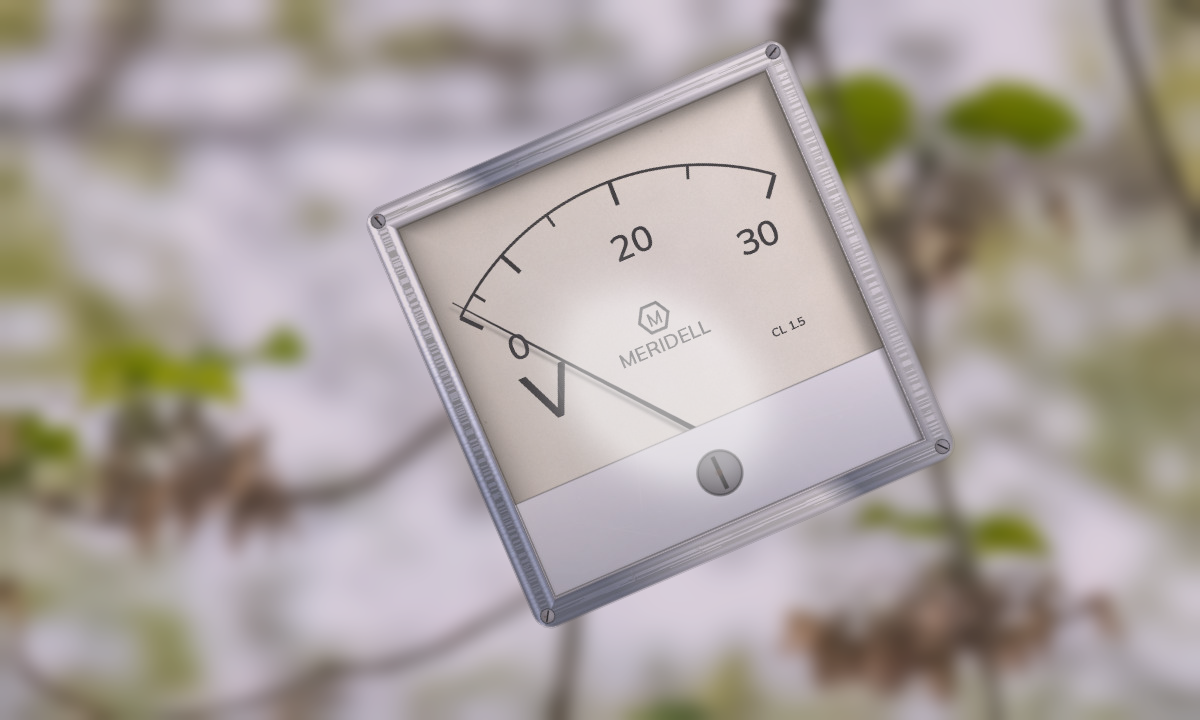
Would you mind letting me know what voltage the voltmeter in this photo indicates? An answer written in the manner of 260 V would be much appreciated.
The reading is 2.5 V
